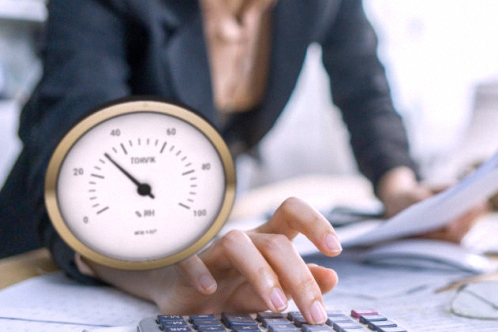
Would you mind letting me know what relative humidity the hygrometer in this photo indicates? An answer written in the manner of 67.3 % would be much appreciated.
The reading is 32 %
